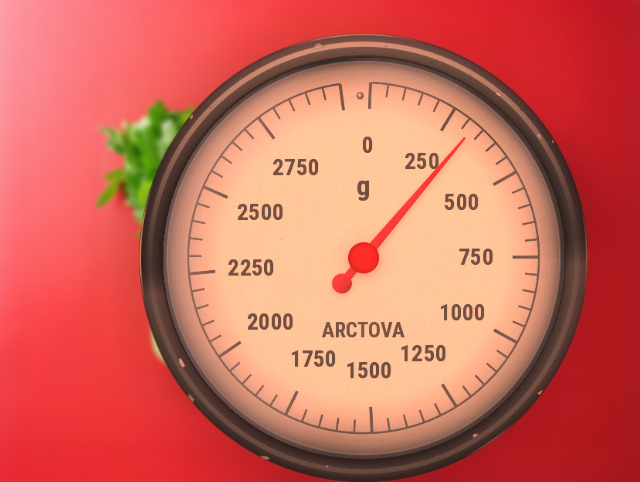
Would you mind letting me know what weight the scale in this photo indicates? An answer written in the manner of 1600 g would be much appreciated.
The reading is 325 g
